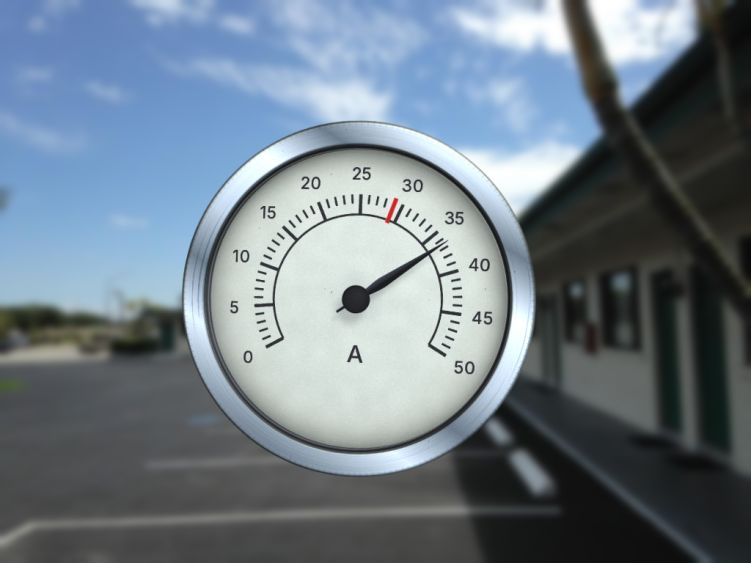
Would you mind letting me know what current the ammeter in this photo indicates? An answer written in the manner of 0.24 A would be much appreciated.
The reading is 36.5 A
